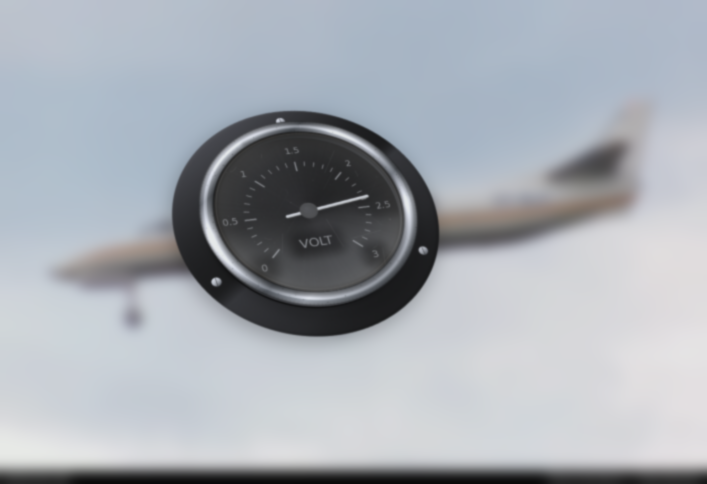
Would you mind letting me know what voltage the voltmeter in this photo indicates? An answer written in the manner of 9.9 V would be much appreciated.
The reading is 2.4 V
